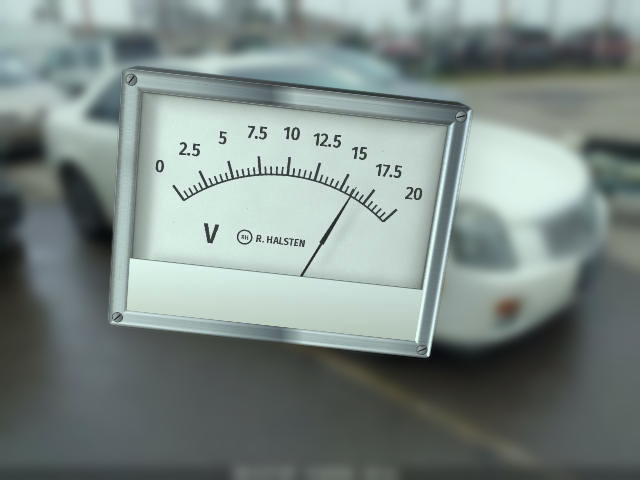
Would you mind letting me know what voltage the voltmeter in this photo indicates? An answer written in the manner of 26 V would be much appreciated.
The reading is 16 V
